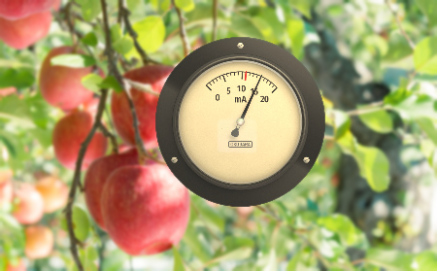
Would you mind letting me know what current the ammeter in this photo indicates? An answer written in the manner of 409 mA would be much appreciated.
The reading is 15 mA
